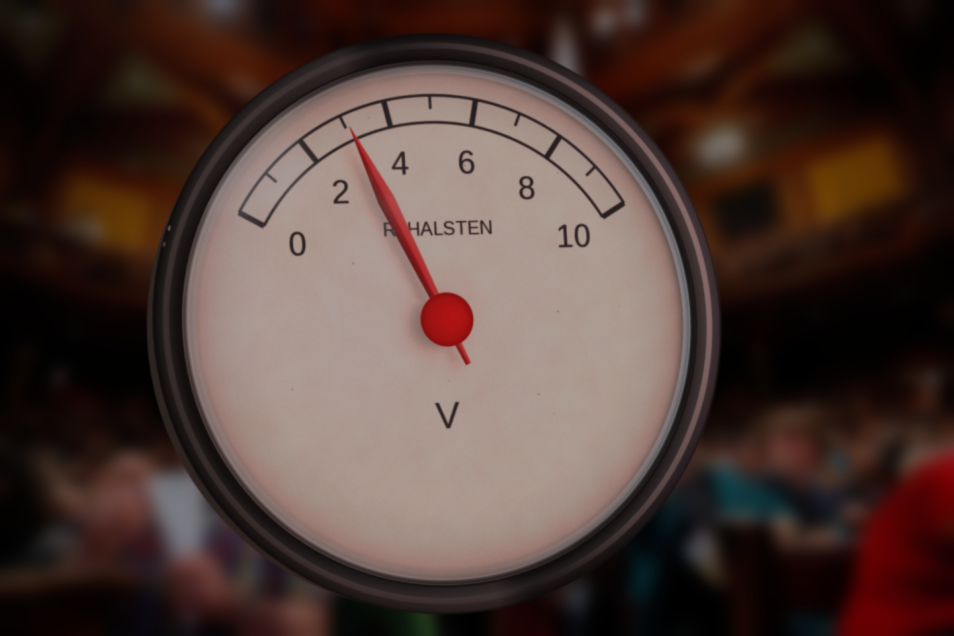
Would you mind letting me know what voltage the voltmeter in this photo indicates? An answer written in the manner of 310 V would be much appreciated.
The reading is 3 V
